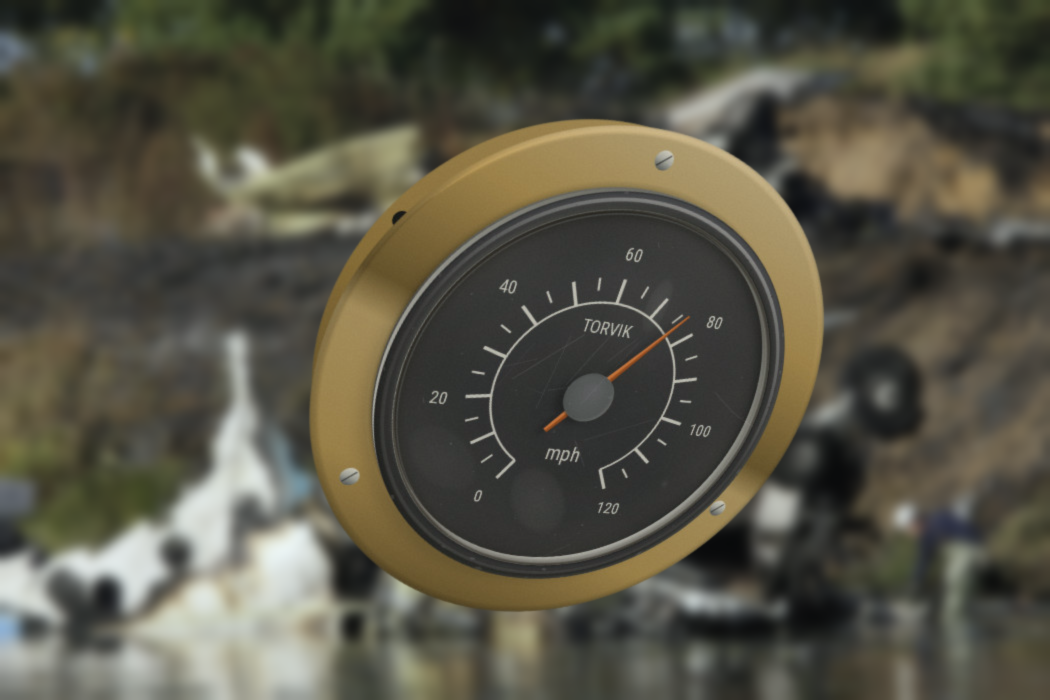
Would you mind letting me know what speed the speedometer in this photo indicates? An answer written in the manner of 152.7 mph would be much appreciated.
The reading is 75 mph
